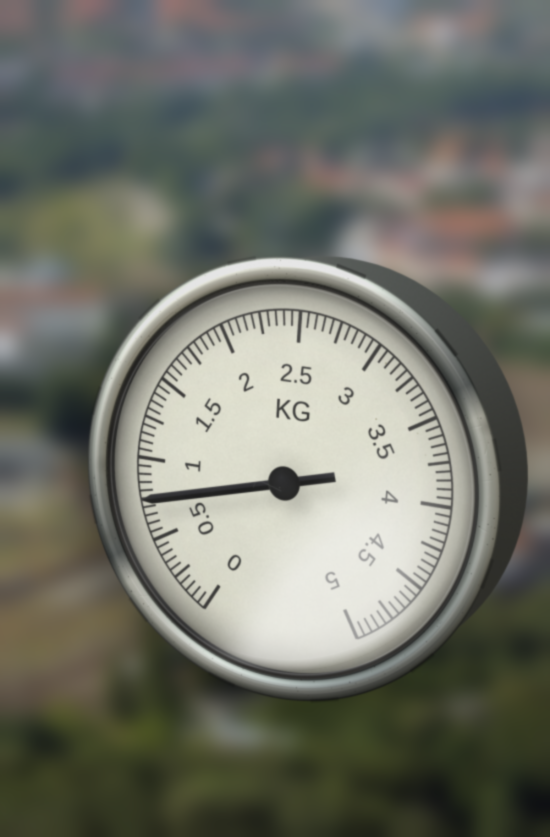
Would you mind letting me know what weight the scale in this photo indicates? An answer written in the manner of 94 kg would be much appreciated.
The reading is 0.75 kg
